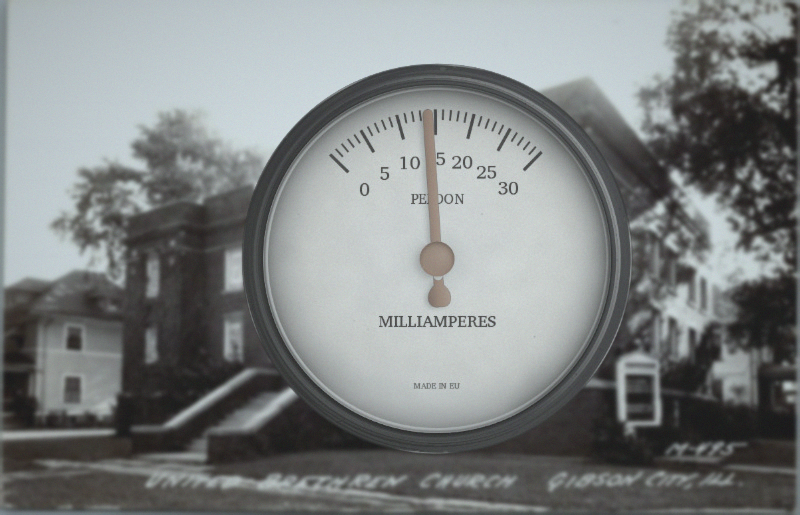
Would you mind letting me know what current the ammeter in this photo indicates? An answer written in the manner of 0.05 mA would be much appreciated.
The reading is 14 mA
